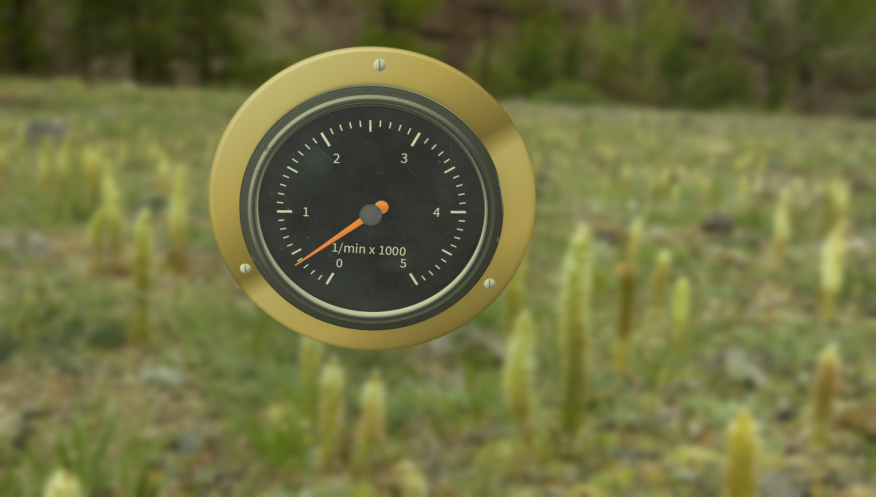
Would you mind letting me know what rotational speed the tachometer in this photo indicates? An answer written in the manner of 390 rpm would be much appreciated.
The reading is 400 rpm
